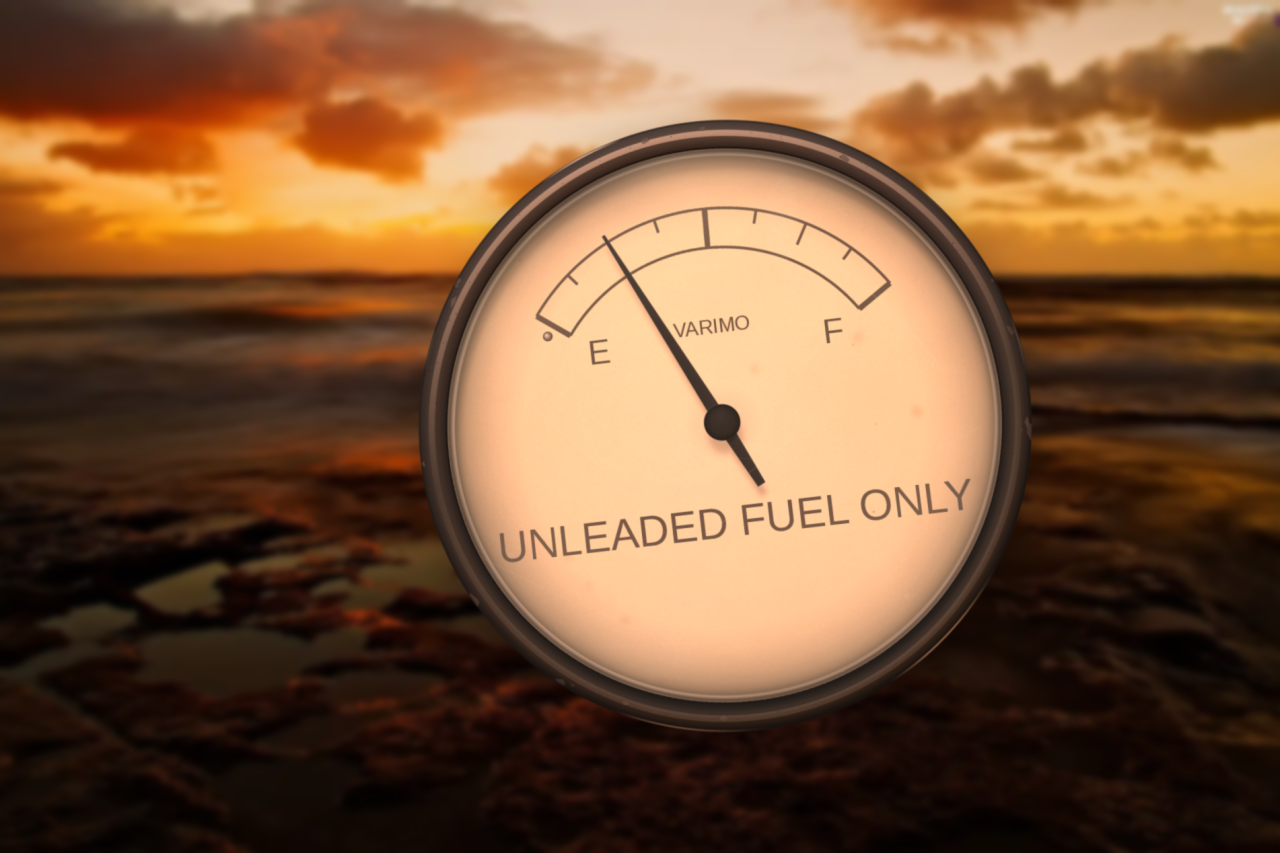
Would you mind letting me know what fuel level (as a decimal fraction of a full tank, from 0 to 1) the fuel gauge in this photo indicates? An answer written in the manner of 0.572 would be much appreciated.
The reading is 0.25
